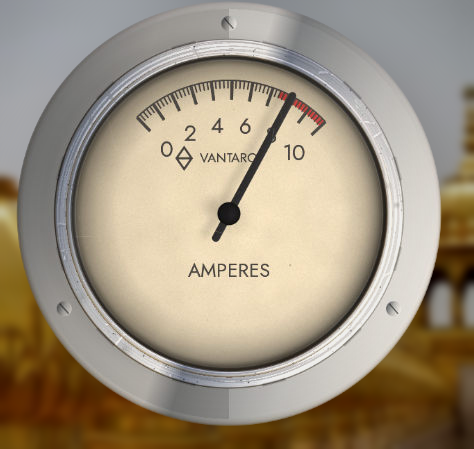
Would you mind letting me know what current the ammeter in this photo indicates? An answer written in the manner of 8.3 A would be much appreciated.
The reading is 8 A
